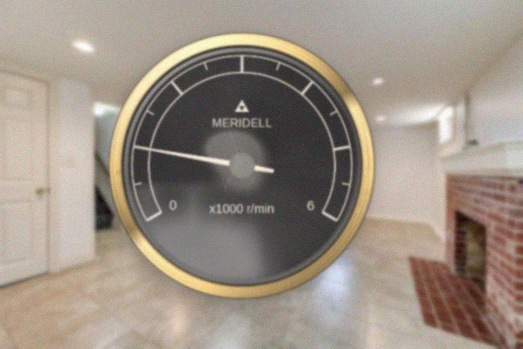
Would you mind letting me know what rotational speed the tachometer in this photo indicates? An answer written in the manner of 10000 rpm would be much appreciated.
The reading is 1000 rpm
